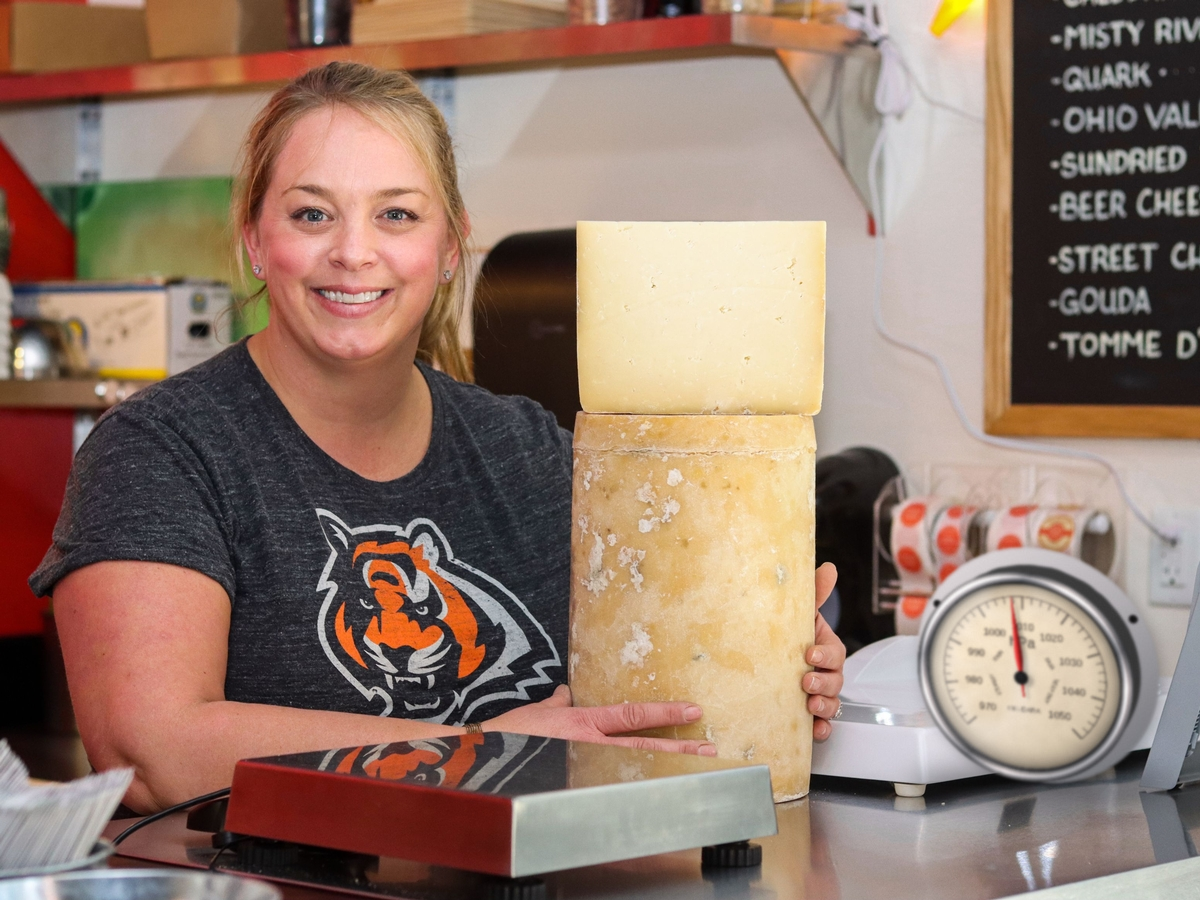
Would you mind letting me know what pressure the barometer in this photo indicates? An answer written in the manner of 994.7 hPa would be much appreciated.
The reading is 1008 hPa
